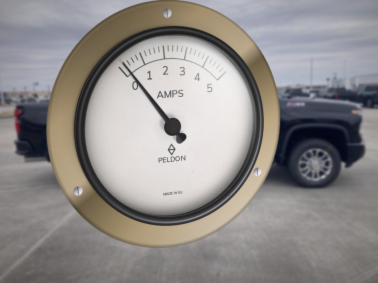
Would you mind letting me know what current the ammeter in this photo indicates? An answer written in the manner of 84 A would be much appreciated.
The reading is 0.2 A
